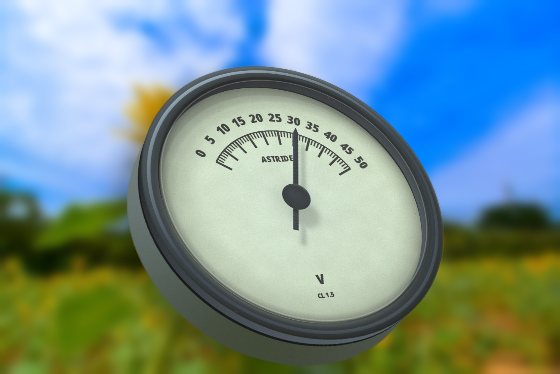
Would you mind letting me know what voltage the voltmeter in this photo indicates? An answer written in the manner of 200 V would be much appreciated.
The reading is 30 V
